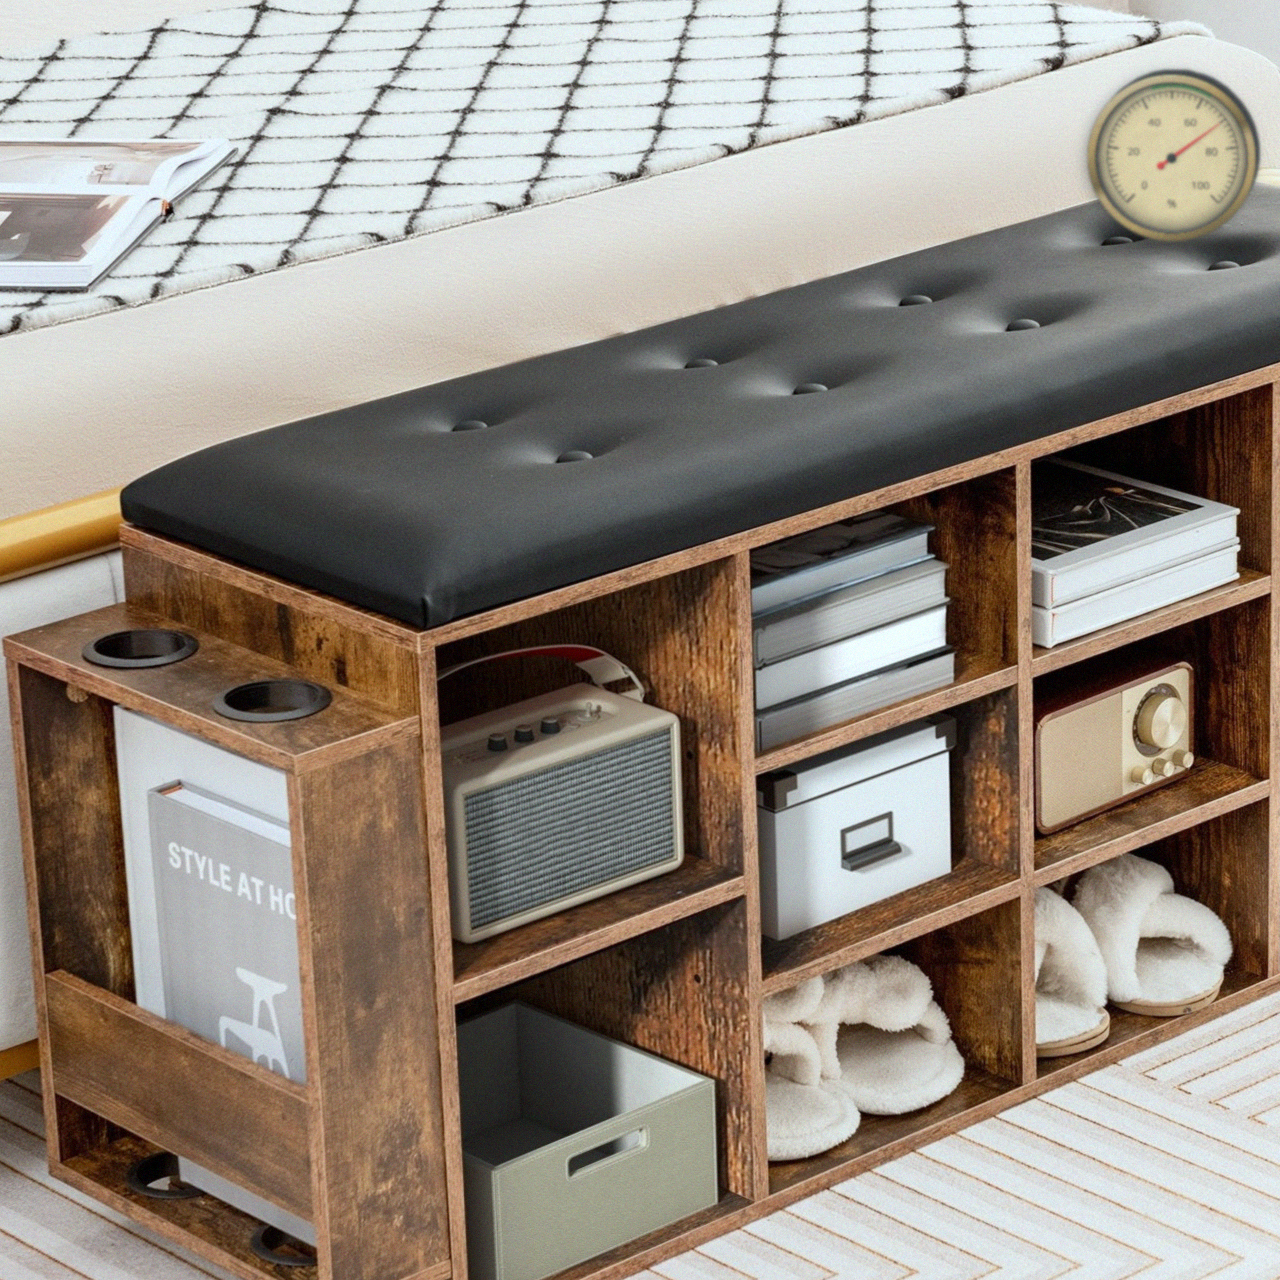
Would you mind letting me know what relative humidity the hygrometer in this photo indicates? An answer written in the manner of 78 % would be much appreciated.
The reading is 70 %
